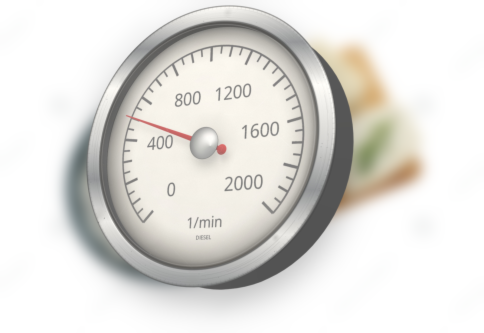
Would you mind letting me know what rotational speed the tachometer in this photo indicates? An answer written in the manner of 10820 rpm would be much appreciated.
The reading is 500 rpm
